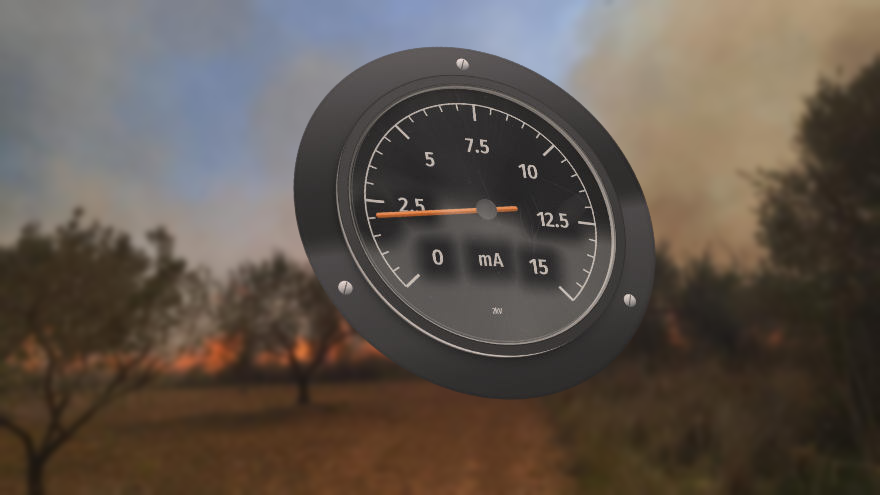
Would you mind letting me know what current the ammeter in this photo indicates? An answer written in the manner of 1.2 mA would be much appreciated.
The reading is 2 mA
